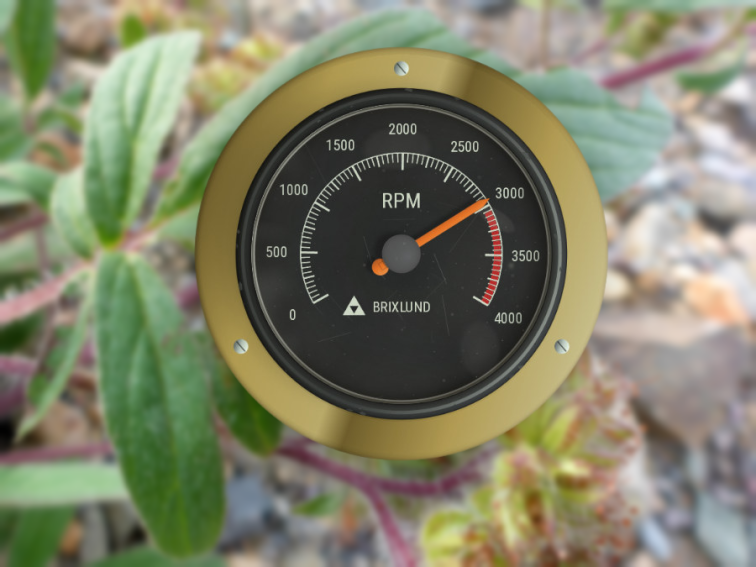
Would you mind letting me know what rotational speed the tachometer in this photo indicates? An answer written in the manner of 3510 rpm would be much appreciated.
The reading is 2950 rpm
